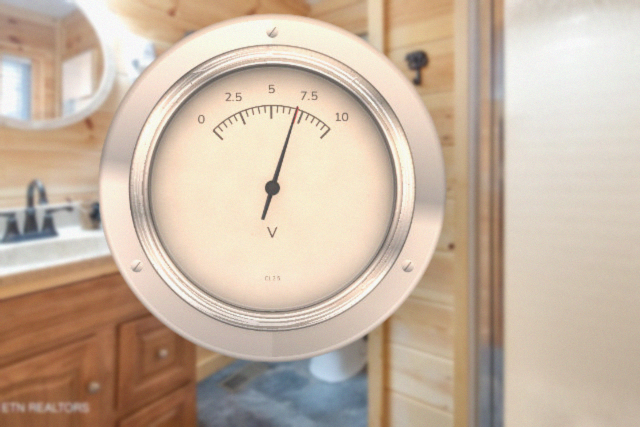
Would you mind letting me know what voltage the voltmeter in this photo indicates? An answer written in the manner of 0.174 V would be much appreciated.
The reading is 7 V
